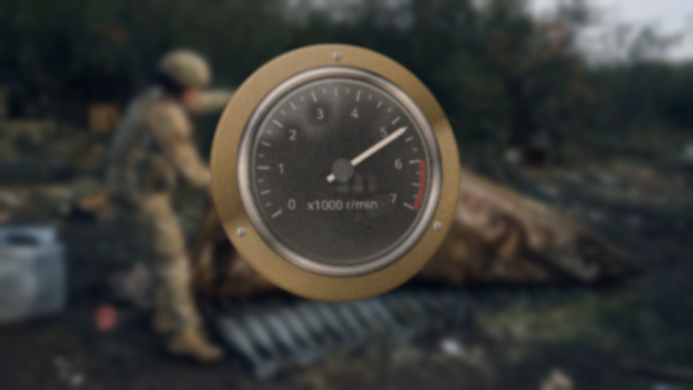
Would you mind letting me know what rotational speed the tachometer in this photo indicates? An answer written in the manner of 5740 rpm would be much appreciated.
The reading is 5250 rpm
